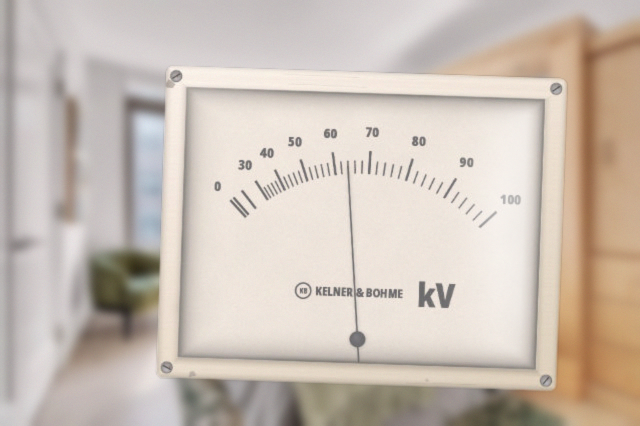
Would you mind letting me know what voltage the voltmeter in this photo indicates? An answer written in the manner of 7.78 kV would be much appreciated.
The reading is 64 kV
